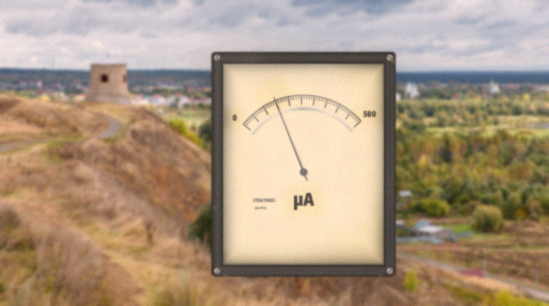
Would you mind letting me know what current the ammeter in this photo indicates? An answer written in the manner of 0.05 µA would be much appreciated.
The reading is 150 µA
